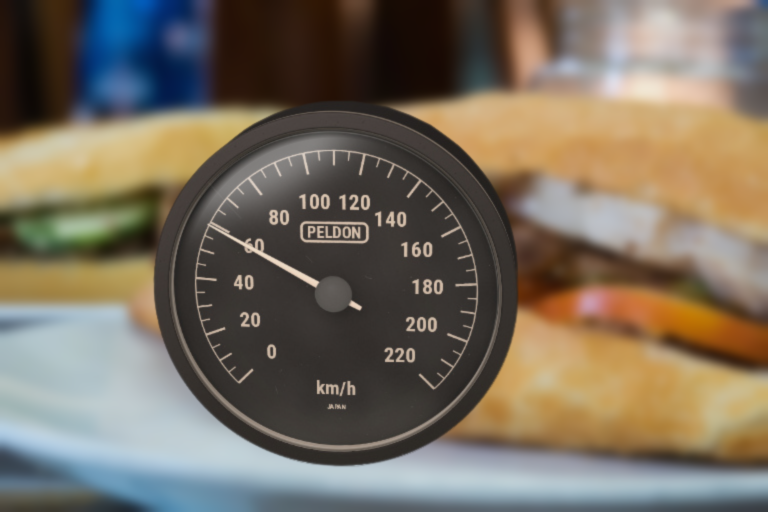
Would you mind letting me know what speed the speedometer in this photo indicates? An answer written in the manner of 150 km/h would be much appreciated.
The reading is 60 km/h
